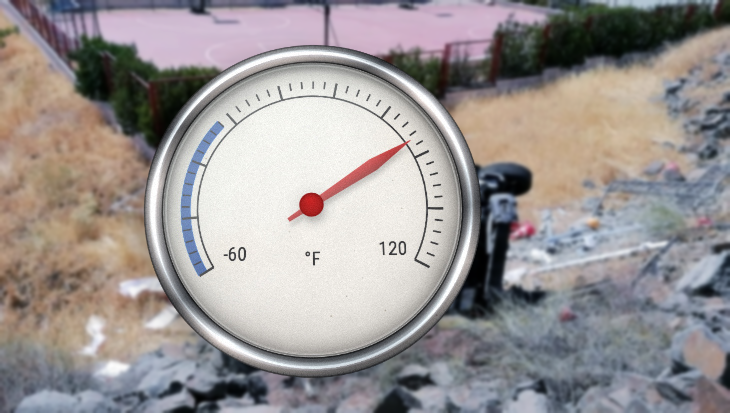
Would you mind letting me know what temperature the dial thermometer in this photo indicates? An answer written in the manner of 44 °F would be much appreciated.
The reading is 74 °F
